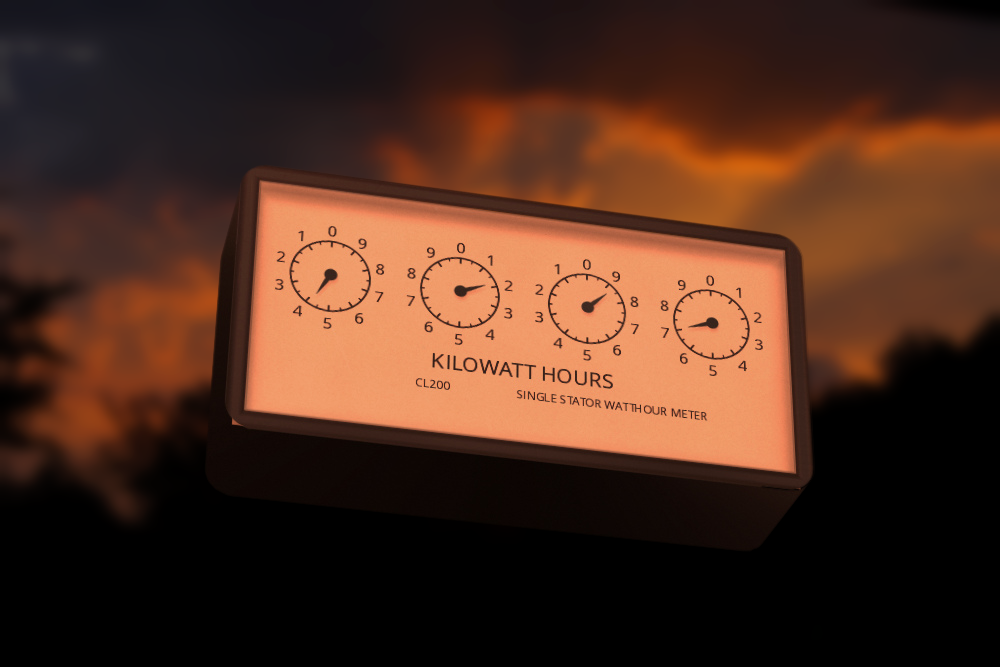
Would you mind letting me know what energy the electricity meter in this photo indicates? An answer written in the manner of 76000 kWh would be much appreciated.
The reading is 4187 kWh
